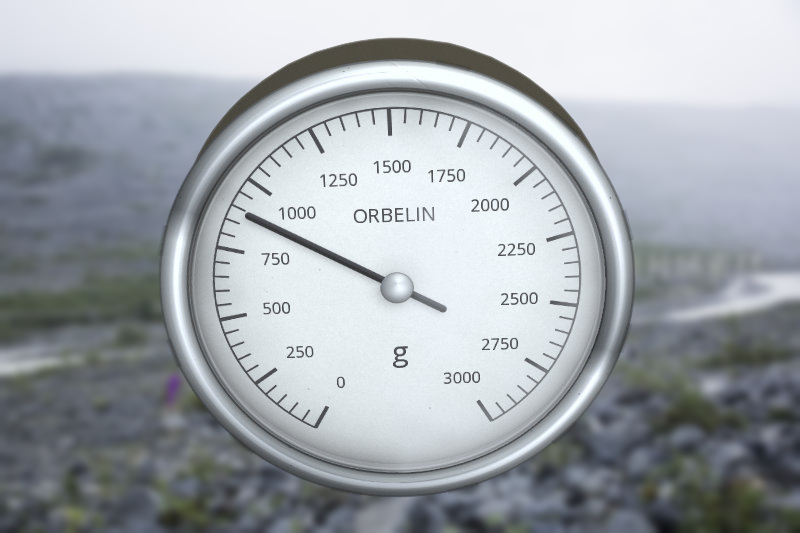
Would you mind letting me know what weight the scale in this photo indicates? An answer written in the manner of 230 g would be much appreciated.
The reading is 900 g
